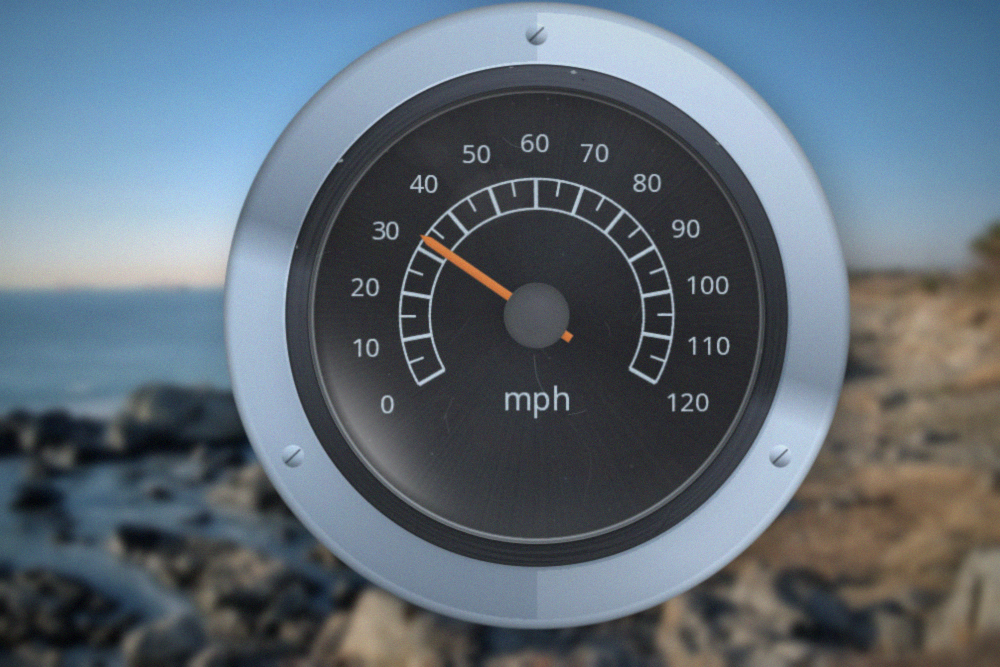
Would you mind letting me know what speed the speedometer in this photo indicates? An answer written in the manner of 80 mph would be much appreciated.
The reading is 32.5 mph
